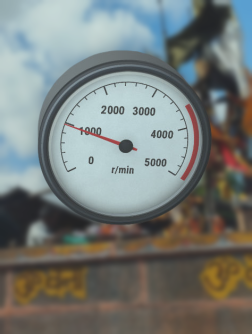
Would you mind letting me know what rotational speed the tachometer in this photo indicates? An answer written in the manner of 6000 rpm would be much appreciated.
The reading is 1000 rpm
